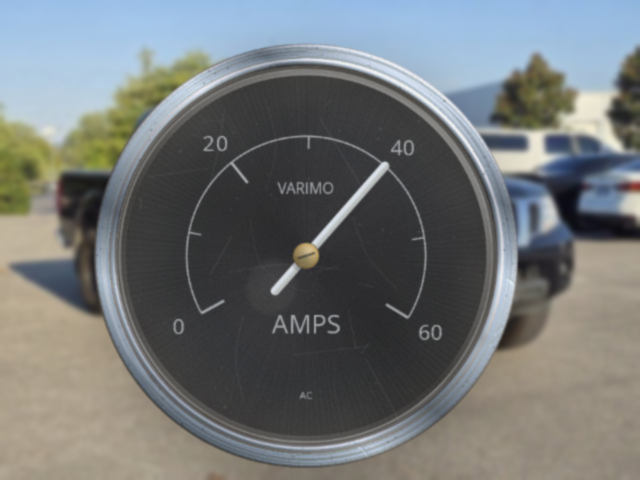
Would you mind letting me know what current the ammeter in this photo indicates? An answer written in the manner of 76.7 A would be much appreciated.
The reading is 40 A
